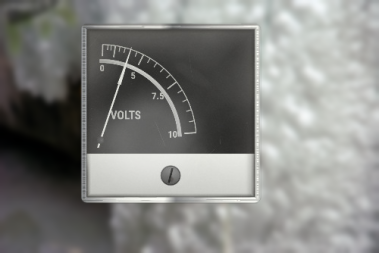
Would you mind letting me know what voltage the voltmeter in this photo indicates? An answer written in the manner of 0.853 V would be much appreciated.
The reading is 4 V
